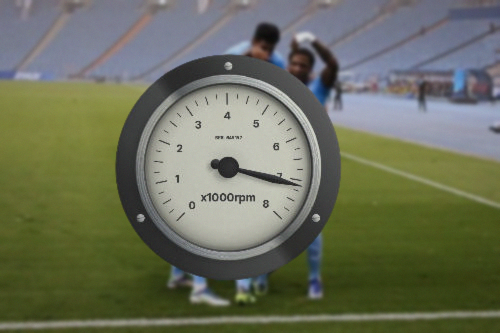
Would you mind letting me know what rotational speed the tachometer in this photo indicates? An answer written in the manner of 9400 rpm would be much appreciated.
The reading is 7125 rpm
